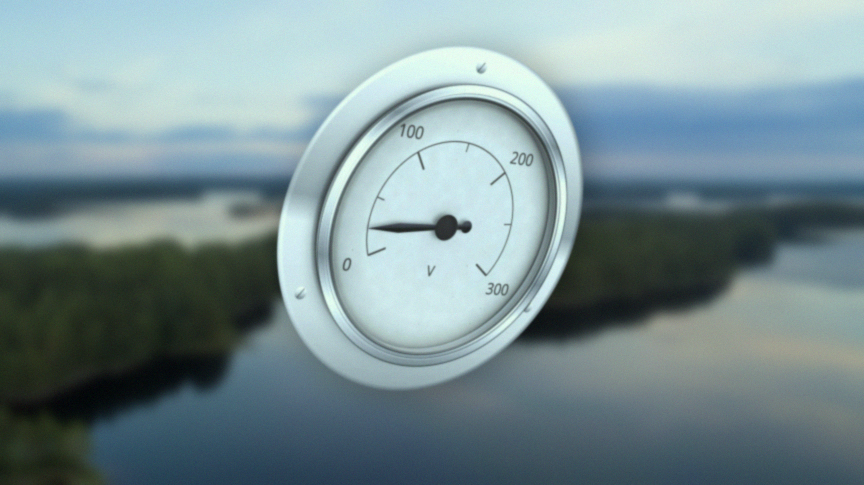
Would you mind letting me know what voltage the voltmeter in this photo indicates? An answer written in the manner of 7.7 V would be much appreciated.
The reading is 25 V
